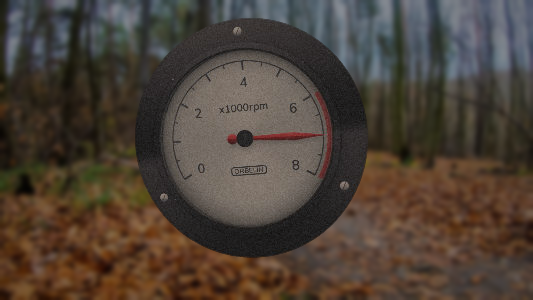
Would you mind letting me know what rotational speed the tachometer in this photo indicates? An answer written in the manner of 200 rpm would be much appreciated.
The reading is 7000 rpm
